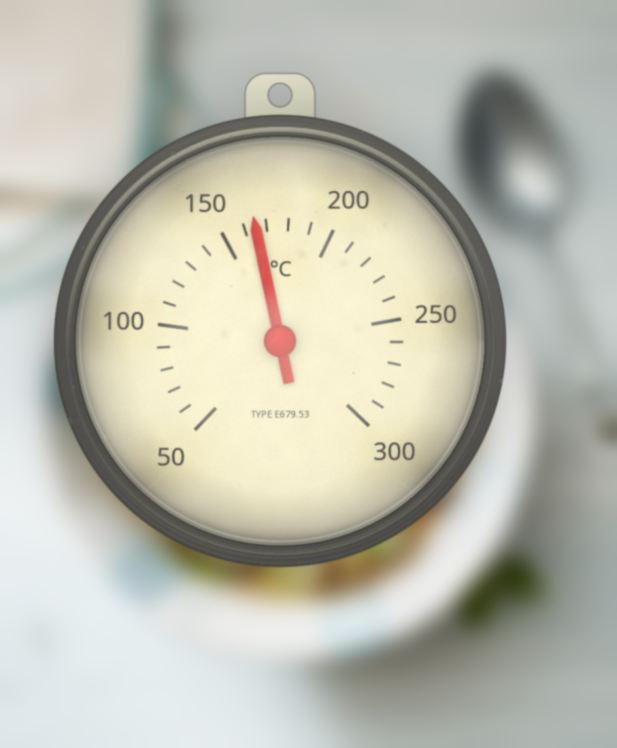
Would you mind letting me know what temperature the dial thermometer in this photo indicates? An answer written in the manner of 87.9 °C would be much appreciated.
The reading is 165 °C
